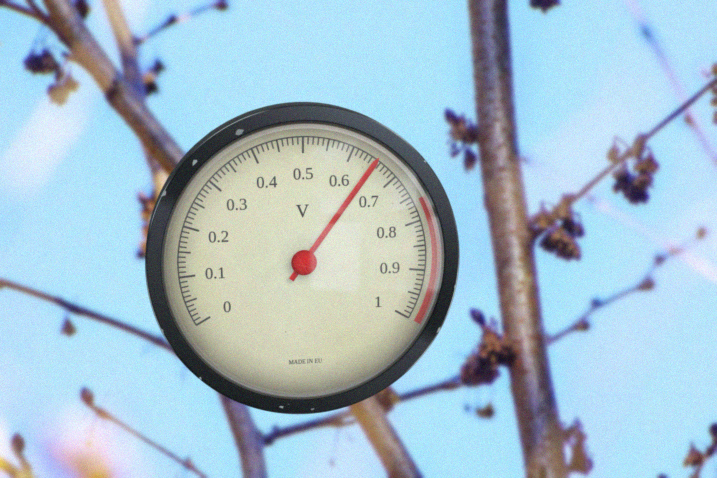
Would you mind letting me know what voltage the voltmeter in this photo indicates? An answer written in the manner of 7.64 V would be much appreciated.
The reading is 0.65 V
